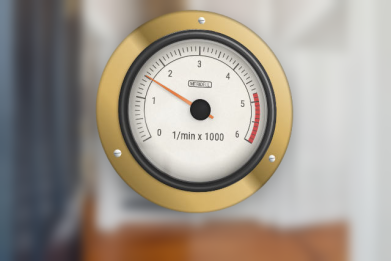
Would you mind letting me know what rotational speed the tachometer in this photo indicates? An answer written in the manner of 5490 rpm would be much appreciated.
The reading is 1500 rpm
